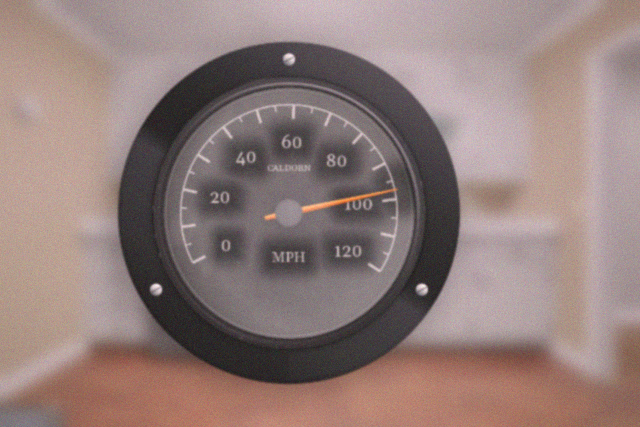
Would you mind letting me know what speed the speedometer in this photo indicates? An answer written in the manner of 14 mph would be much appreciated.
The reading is 97.5 mph
